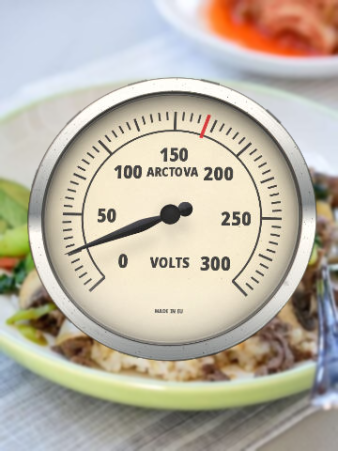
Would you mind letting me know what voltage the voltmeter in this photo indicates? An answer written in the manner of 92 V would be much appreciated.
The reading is 25 V
